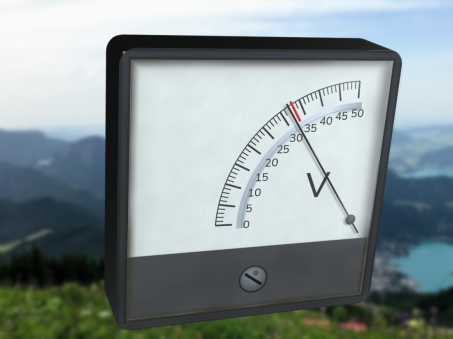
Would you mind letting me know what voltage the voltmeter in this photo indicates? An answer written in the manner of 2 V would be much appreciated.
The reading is 32 V
